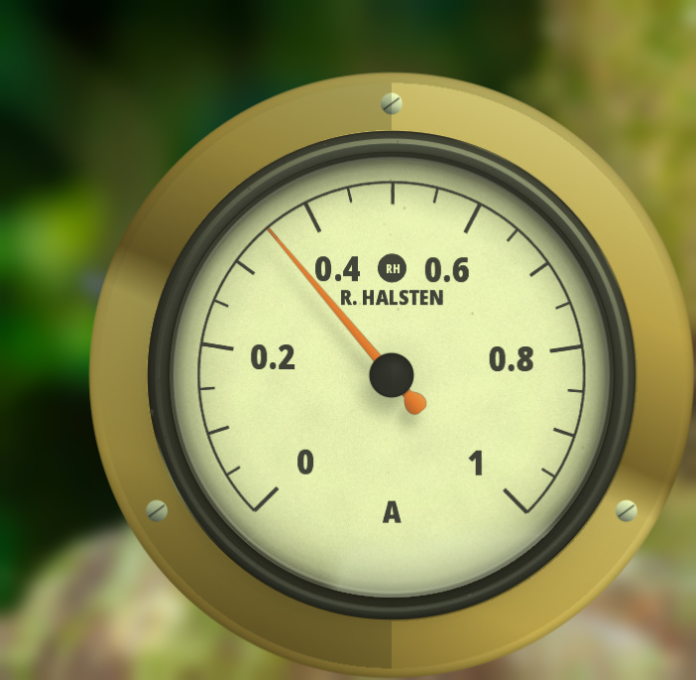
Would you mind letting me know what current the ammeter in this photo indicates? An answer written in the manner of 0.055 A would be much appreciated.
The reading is 0.35 A
